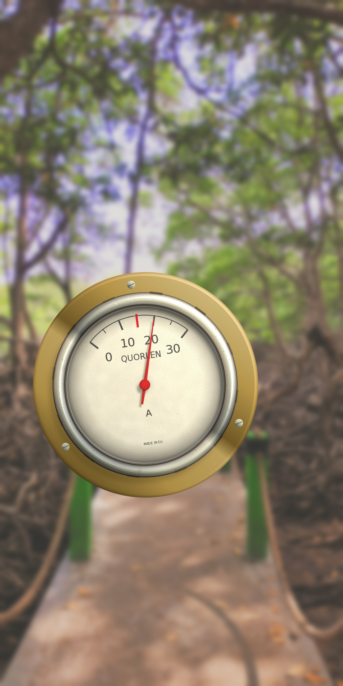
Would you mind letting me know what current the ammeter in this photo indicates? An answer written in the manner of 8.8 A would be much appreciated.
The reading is 20 A
